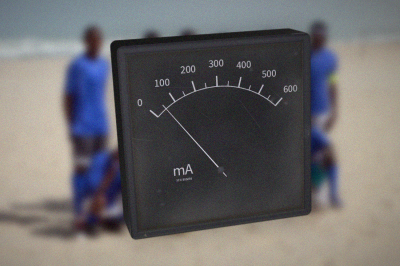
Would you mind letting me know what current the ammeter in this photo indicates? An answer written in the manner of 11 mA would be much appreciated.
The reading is 50 mA
